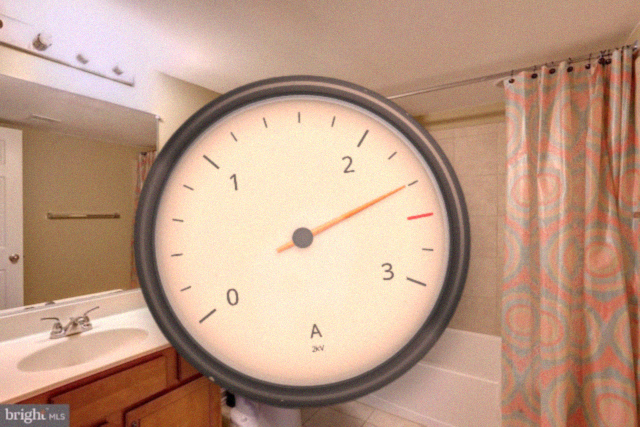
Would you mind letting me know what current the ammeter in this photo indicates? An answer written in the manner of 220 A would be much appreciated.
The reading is 2.4 A
